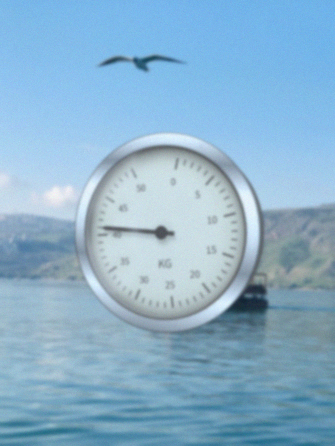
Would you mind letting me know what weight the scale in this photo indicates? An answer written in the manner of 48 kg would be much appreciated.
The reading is 41 kg
